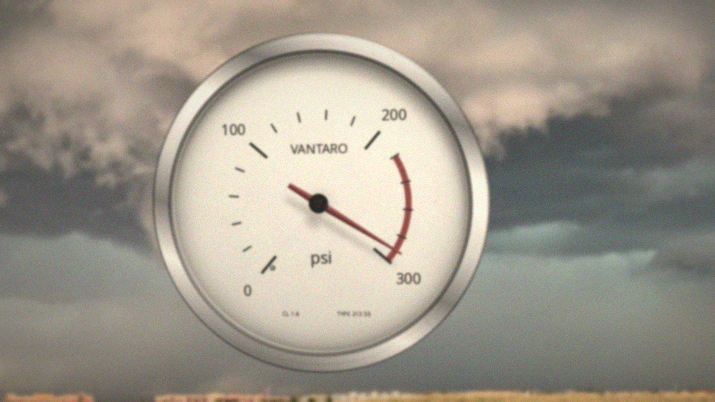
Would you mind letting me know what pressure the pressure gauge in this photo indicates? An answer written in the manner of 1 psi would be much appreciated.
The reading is 290 psi
